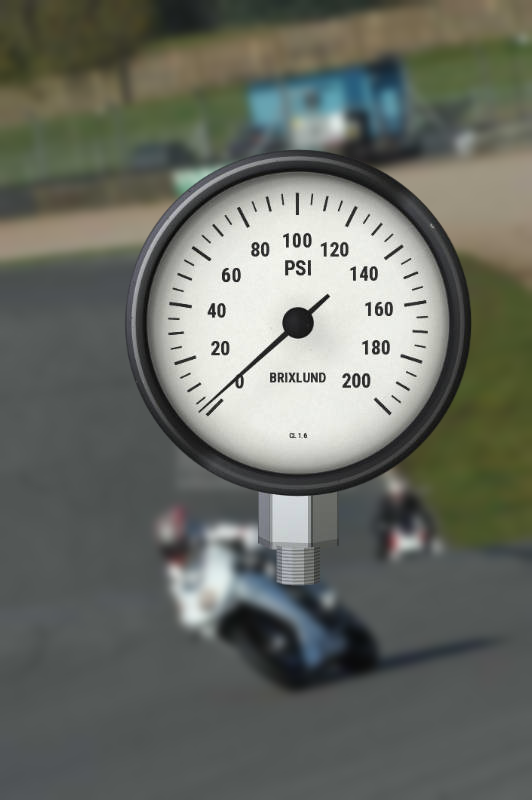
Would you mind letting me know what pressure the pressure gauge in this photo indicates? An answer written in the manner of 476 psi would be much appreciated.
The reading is 2.5 psi
